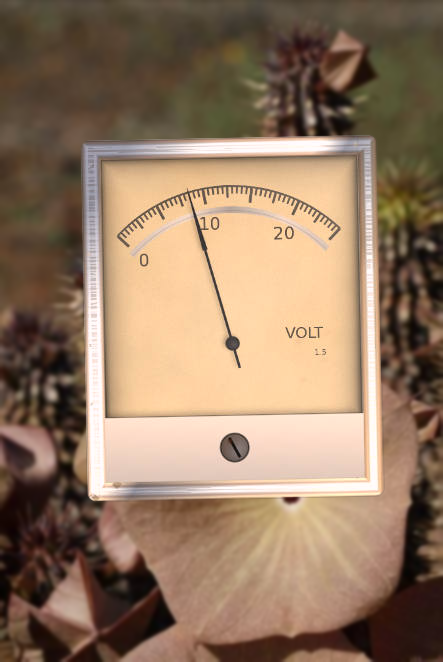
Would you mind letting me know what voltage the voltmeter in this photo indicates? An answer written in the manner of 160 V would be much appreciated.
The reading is 8.5 V
